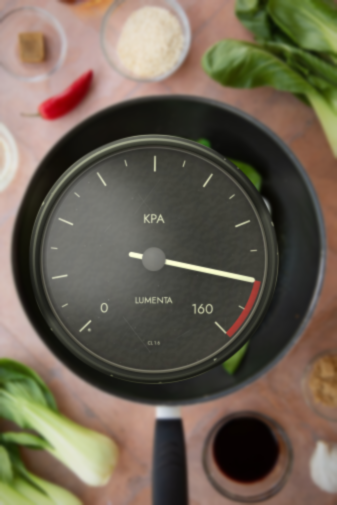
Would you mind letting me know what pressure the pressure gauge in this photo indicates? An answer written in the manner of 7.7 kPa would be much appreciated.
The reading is 140 kPa
